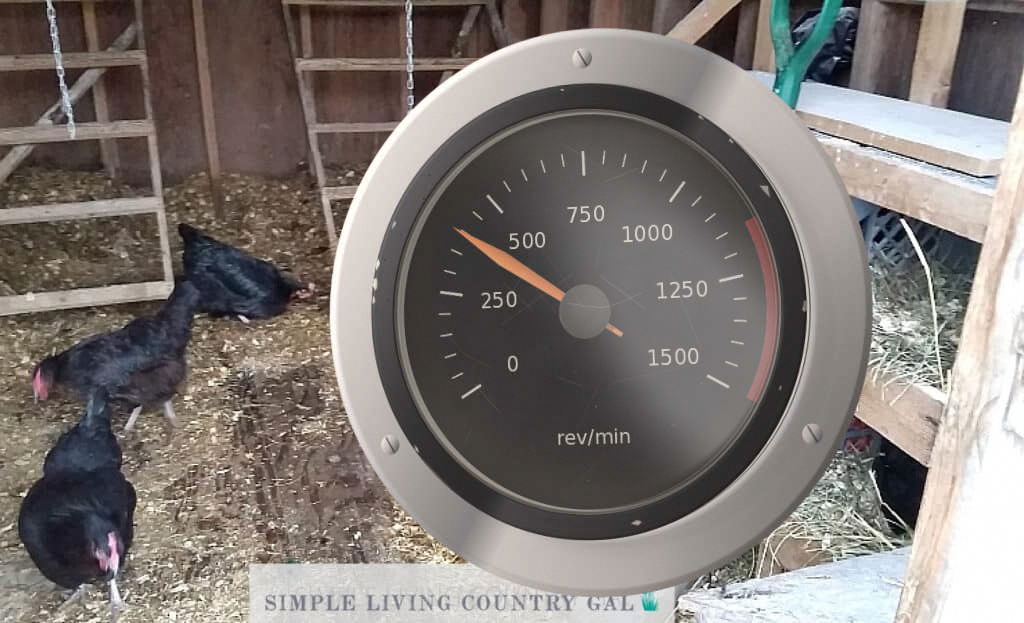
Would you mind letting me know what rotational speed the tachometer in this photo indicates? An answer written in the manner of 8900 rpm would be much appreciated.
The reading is 400 rpm
